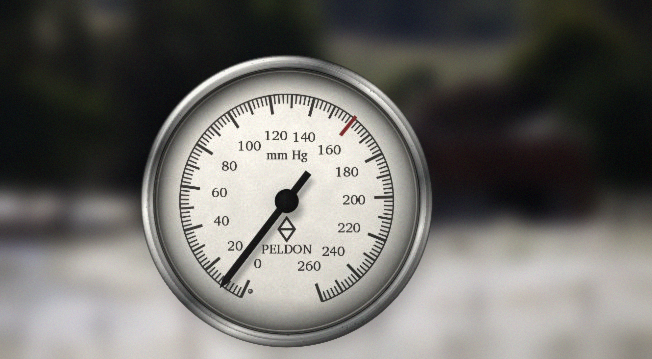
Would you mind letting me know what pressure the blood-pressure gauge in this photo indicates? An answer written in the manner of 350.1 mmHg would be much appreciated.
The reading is 10 mmHg
